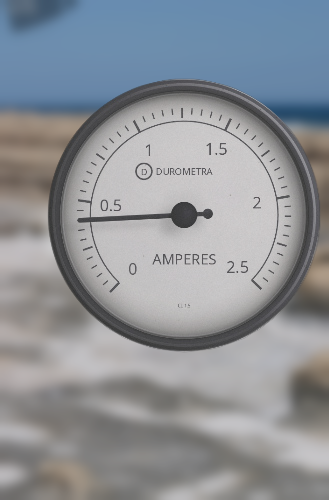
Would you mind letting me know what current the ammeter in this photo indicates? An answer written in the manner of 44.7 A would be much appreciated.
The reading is 0.4 A
